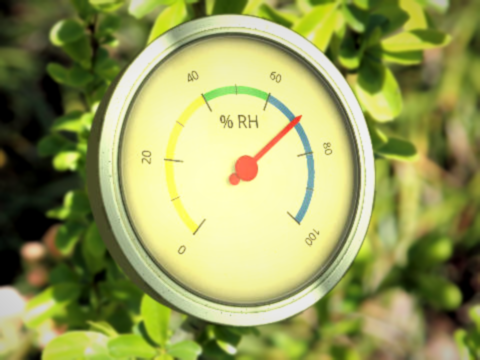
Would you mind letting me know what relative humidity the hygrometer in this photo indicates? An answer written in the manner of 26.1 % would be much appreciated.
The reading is 70 %
